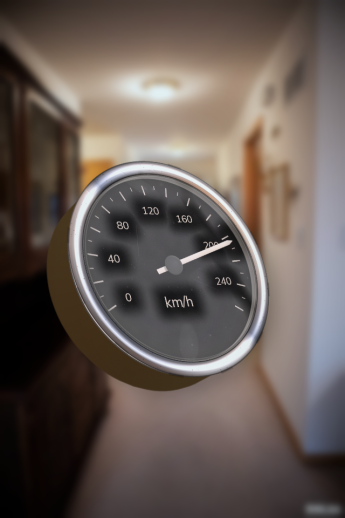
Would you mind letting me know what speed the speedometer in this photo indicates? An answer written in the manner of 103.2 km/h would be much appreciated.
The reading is 205 km/h
